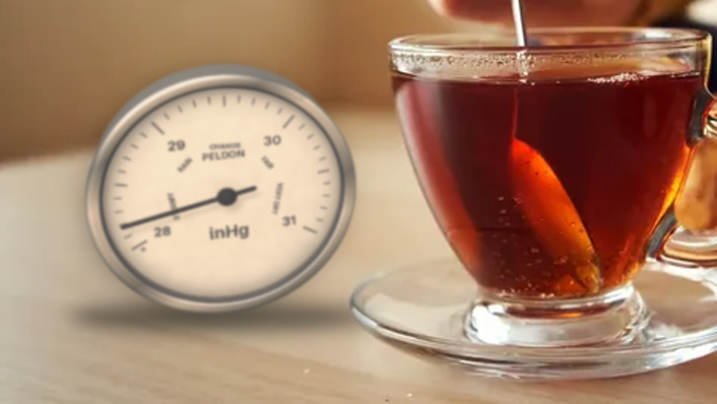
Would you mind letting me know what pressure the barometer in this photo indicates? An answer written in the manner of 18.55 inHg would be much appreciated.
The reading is 28.2 inHg
